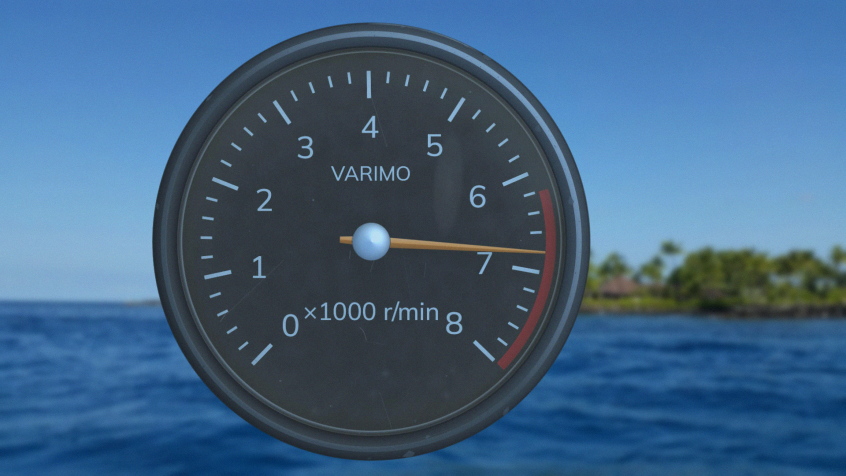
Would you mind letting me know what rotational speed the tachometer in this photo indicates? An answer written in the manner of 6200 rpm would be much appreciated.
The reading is 6800 rpm
